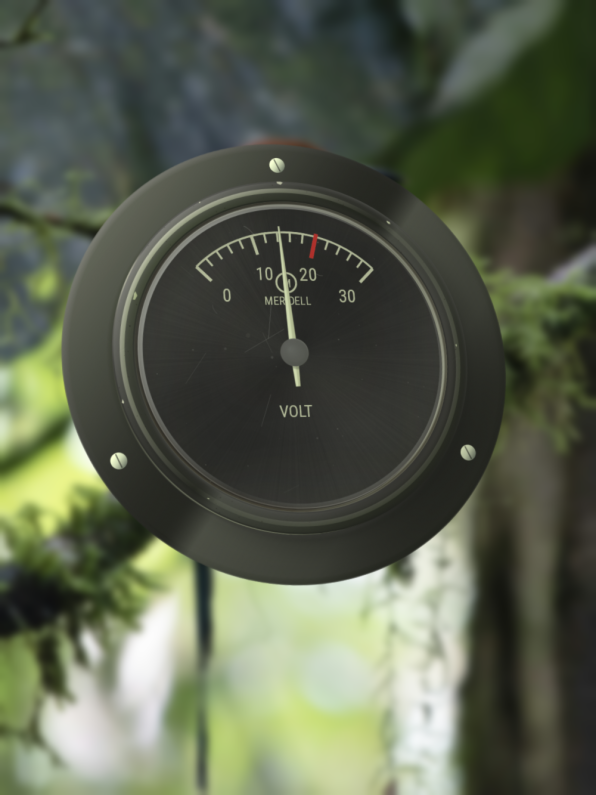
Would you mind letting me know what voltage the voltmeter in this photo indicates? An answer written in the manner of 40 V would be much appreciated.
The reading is 14 V
